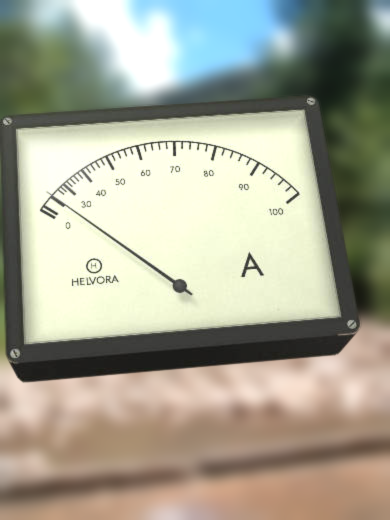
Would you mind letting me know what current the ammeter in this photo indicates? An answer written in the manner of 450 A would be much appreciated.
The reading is 20 A
